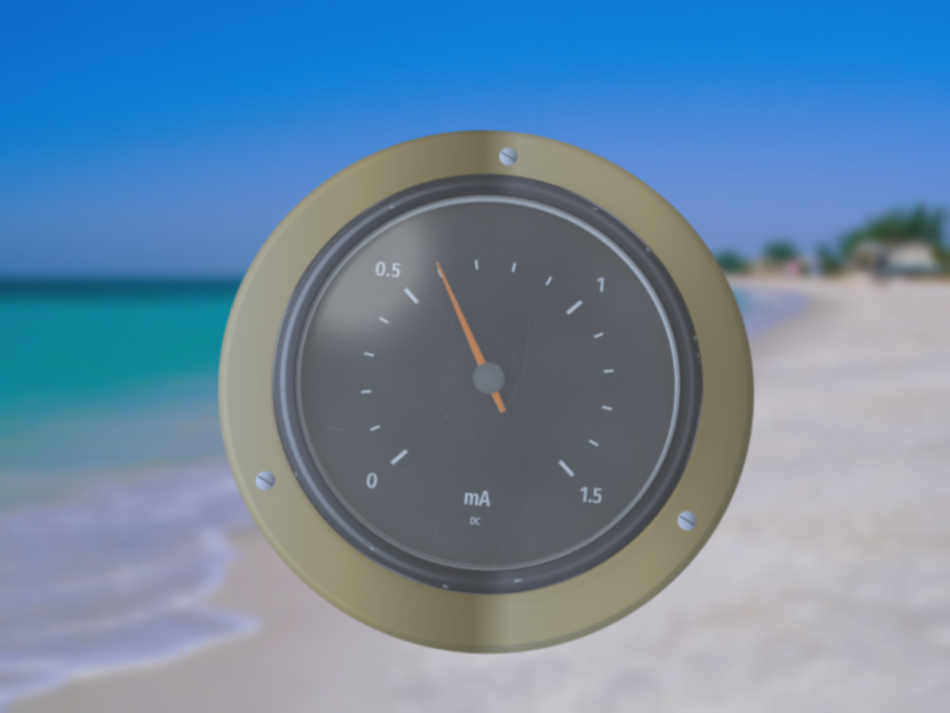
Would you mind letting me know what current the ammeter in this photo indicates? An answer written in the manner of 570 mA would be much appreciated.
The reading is 0.6 mA
